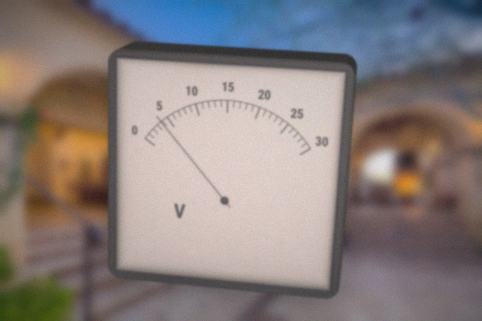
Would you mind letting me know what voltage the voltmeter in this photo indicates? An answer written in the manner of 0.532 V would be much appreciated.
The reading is 4 V
